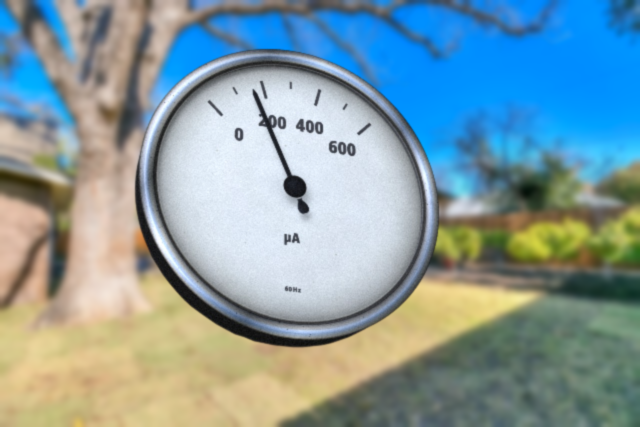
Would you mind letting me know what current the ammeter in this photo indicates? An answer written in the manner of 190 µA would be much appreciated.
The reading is 150 µA
